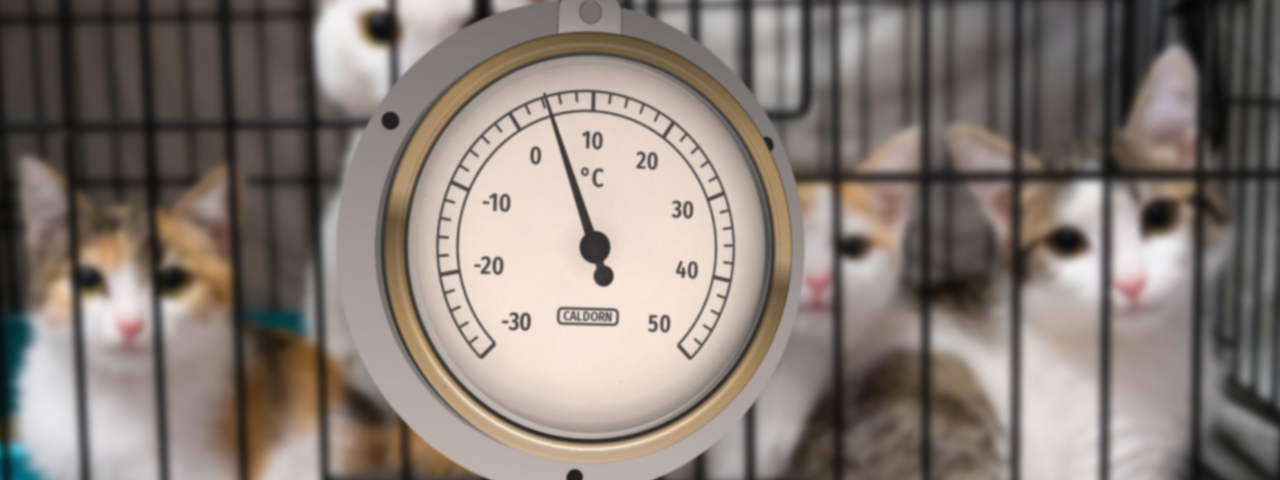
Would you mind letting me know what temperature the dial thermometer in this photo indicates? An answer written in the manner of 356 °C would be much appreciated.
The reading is 4 °C
